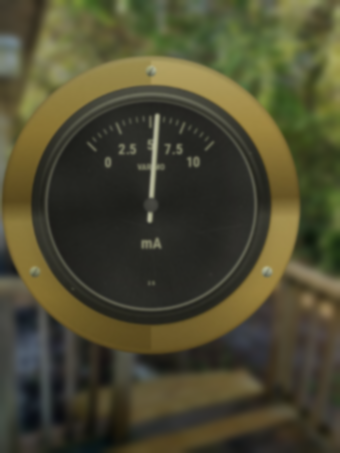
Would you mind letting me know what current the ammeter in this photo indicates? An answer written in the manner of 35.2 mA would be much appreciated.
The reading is 5.5 mA
